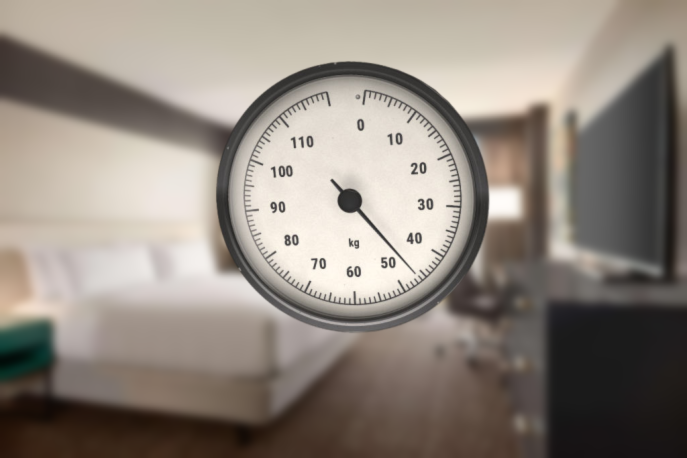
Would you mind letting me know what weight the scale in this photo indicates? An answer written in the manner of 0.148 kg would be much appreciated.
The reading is 46 kg
